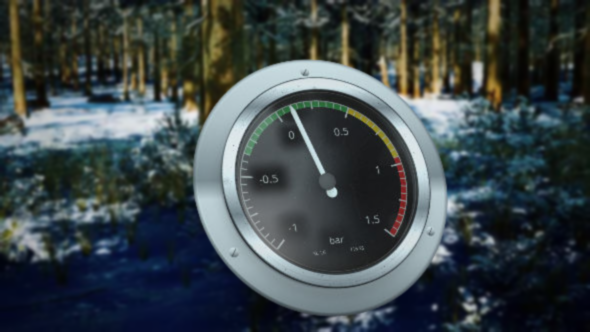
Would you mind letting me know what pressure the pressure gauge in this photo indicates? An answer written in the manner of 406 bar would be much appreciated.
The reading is 0.1 bar
